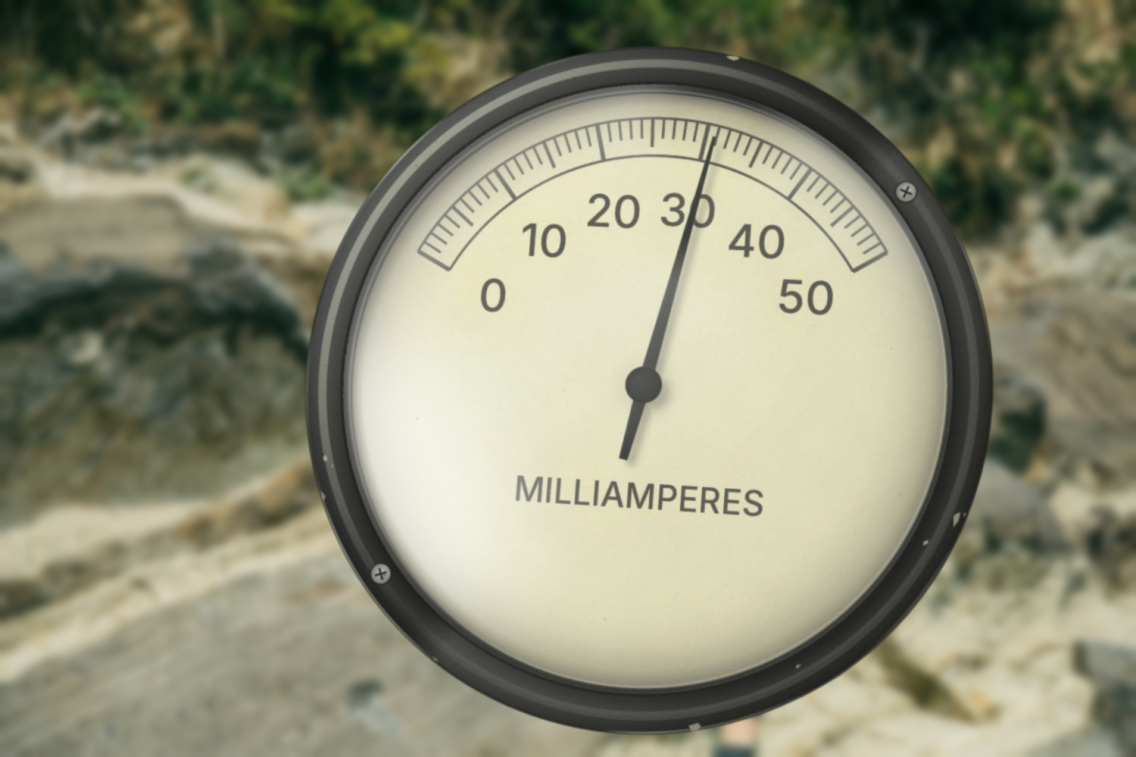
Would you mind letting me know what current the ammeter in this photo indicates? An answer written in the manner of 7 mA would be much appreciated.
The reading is 31 mA
